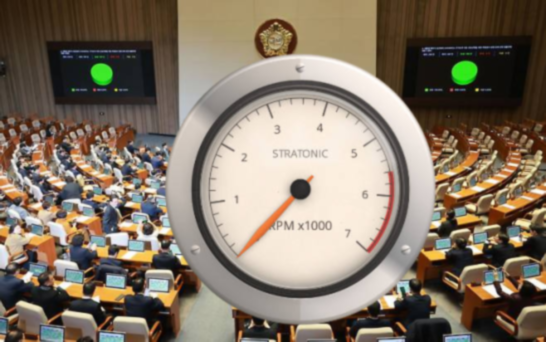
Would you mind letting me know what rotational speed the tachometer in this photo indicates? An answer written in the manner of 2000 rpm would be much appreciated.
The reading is 0 rpm
